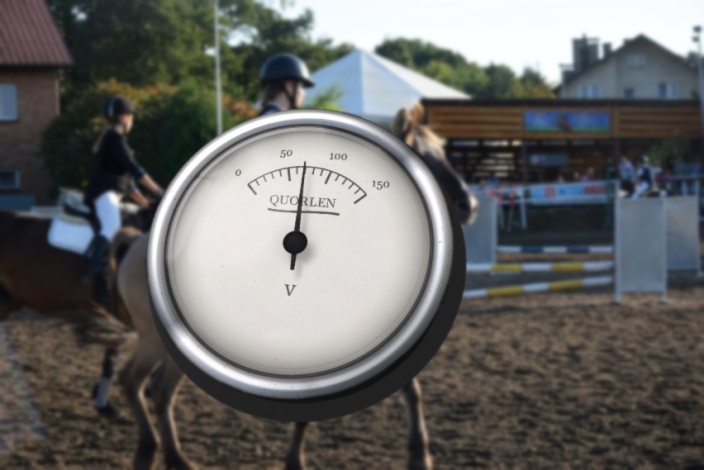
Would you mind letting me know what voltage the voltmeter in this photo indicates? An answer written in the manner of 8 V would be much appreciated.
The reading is 70 V
